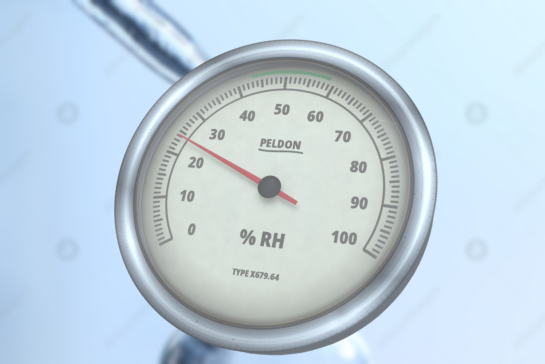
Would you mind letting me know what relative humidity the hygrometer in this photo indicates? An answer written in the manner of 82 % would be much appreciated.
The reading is 24 %
